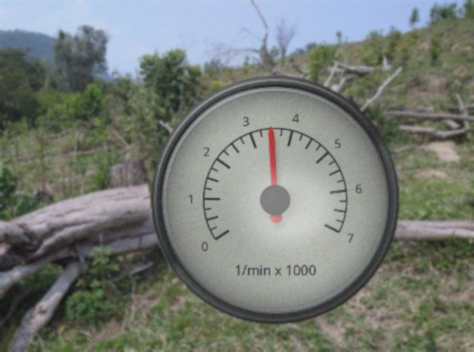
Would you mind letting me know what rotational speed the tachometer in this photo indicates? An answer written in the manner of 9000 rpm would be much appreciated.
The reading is 3500 rpm
